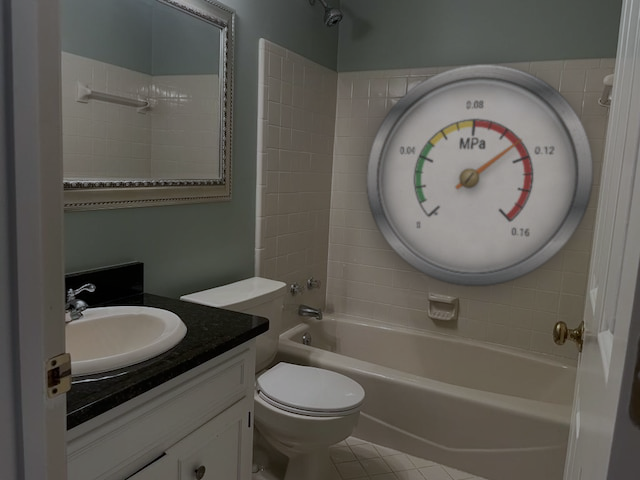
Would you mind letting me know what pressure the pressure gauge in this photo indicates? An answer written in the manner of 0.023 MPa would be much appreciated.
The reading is 0.11 MPa
